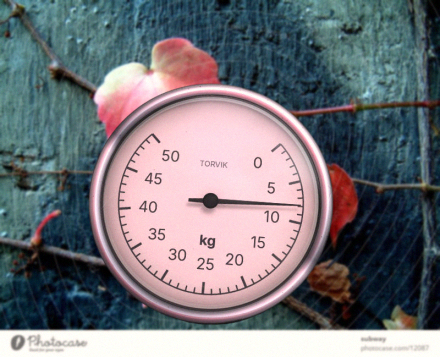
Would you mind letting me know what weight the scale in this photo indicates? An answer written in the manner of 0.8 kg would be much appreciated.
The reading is 8 kg
